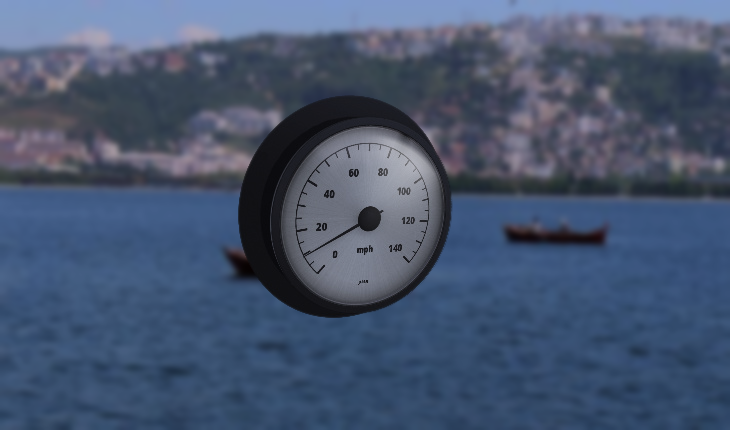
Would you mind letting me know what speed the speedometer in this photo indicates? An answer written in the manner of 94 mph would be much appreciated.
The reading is 10 mph
